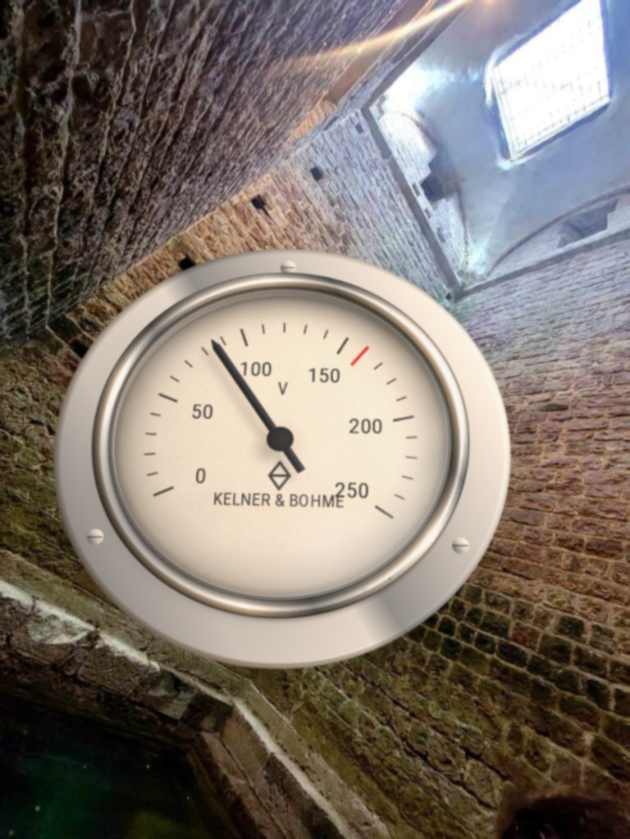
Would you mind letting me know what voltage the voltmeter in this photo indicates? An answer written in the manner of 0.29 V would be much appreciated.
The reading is 85 V
